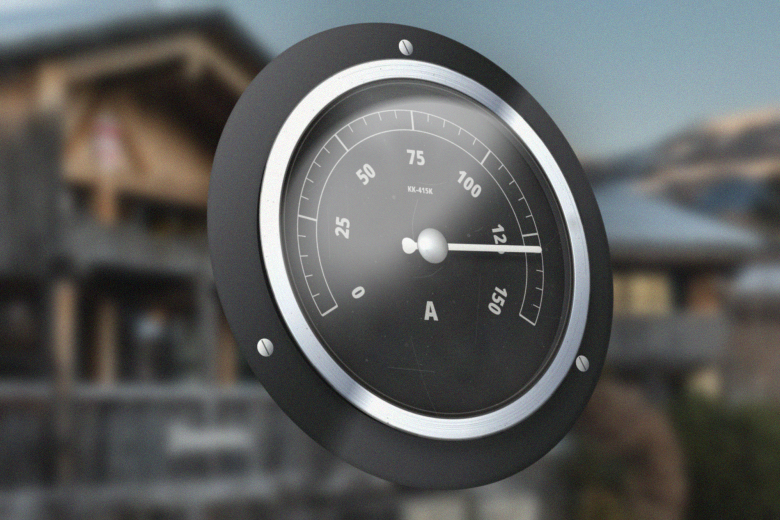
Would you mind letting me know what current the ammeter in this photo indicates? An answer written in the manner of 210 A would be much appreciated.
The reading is 130 A
